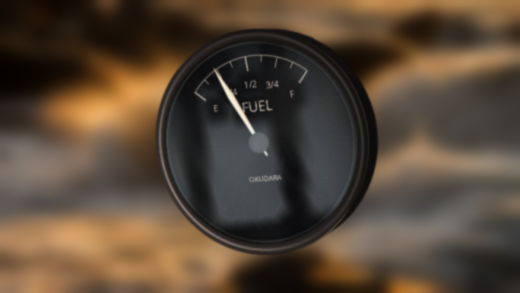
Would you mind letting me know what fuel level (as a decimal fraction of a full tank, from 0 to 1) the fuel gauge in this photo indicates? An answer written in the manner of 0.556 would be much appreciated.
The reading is 0.25
